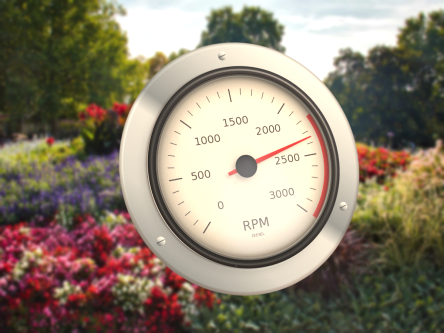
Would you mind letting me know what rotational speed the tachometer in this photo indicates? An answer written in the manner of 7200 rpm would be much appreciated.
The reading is 2350 rpm
